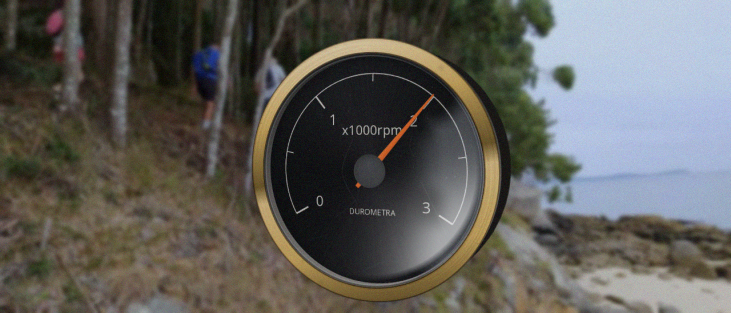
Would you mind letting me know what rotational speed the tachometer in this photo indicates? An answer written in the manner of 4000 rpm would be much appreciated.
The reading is 2000 rpm
